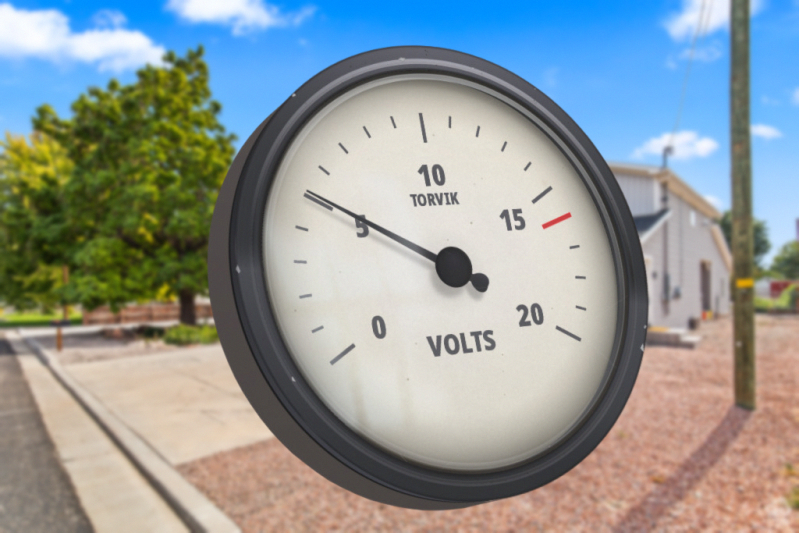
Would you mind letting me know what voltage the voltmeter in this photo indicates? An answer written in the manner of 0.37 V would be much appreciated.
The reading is 5 V
